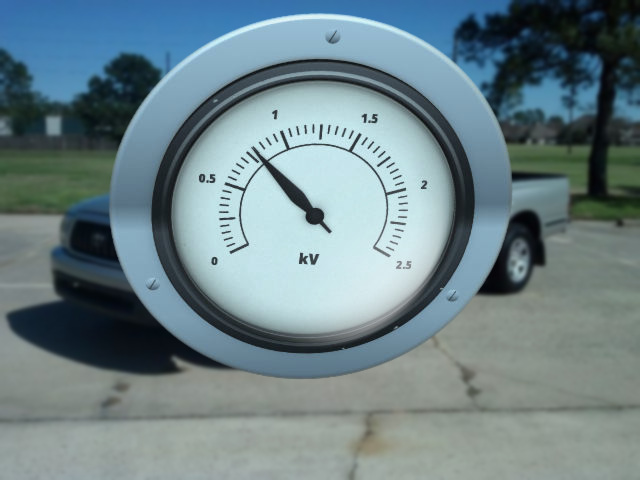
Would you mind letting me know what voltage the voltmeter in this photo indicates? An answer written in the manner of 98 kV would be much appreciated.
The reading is 0.8 kV
